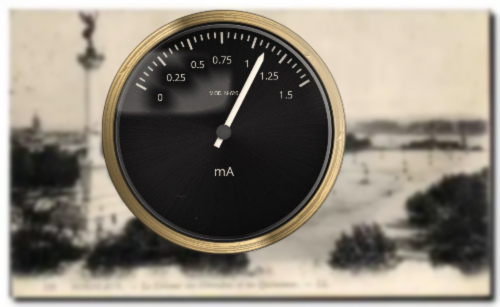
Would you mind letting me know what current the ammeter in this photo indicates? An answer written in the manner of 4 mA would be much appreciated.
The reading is 1.1 mA
